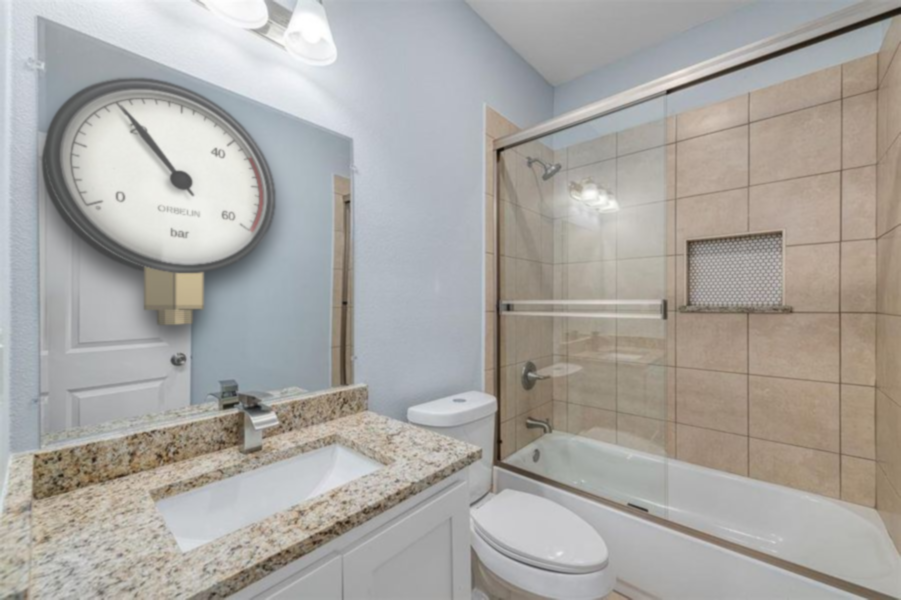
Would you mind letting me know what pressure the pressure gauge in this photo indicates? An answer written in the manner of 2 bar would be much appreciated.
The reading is 20 bar
